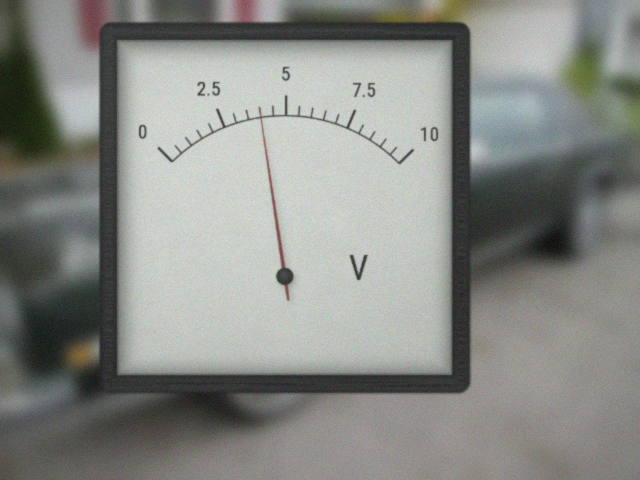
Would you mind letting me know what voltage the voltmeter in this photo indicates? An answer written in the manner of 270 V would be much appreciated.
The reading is 4 V
